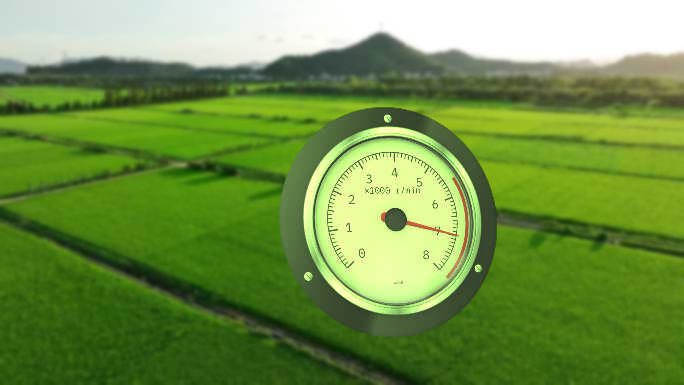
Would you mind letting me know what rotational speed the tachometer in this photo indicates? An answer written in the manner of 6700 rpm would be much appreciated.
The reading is 7000 rpm
